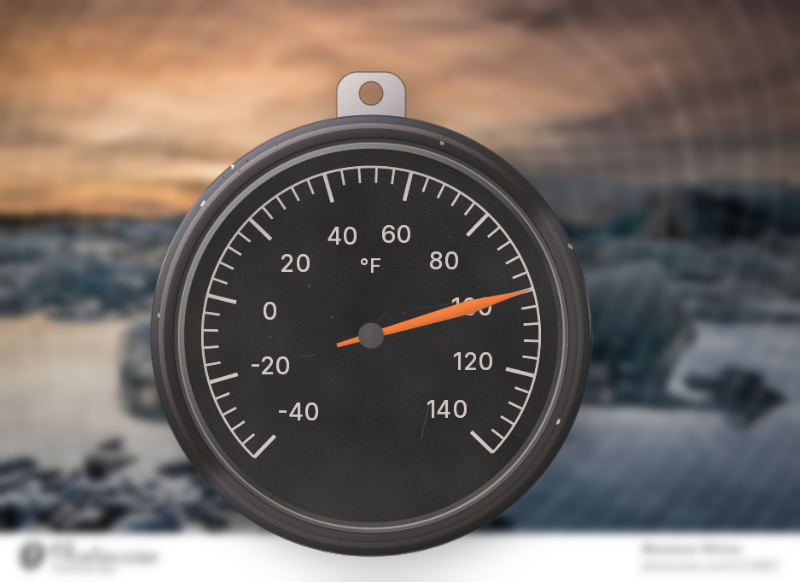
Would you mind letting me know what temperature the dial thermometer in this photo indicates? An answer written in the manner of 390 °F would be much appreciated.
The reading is 100 °F
